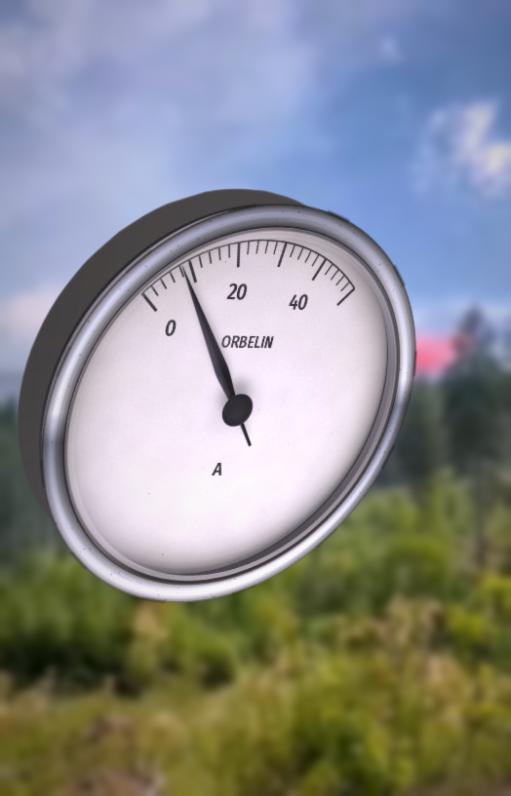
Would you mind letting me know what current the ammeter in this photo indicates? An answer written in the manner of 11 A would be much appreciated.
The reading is 8 A
